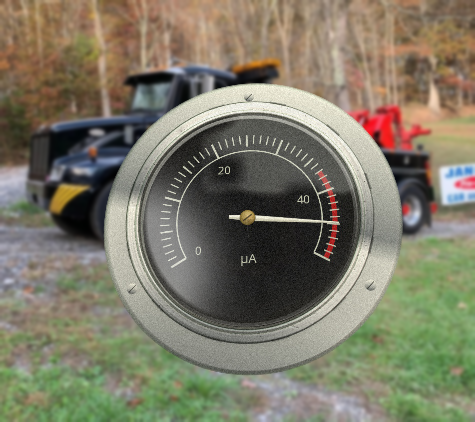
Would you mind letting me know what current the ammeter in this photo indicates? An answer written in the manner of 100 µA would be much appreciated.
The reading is 45 µA
